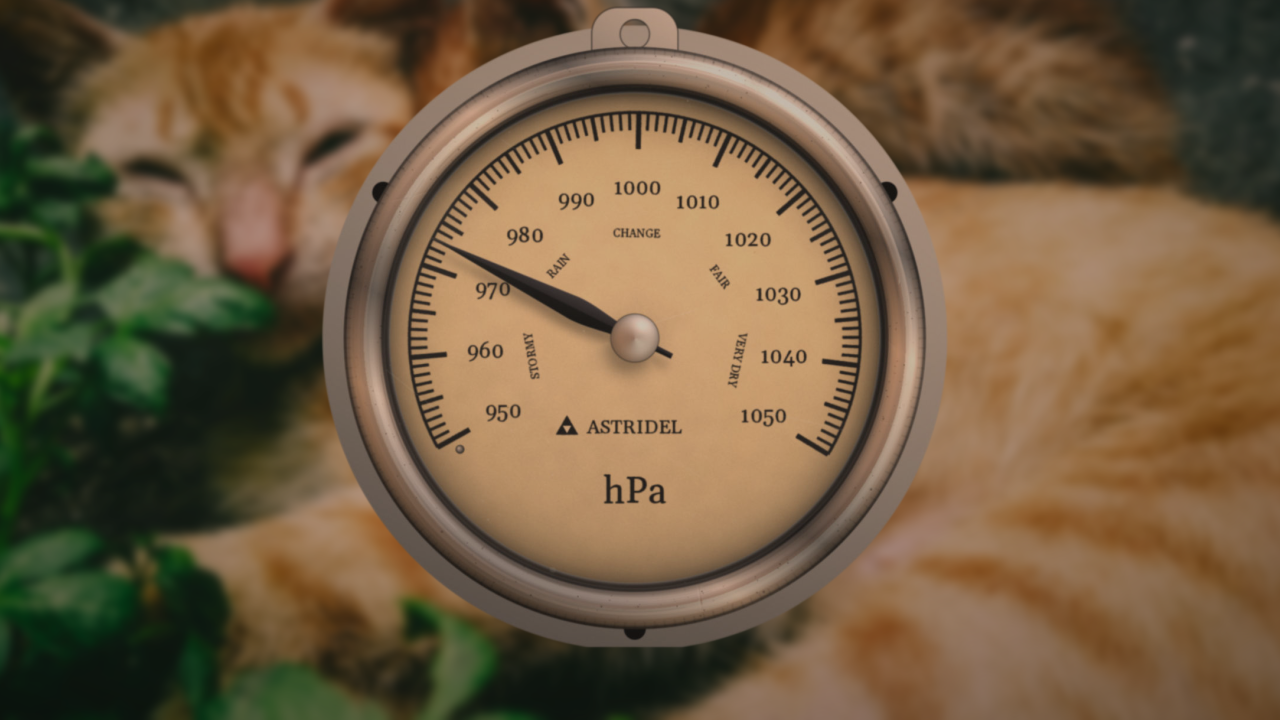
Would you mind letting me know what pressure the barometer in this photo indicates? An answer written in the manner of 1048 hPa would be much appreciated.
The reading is 973 hPa
